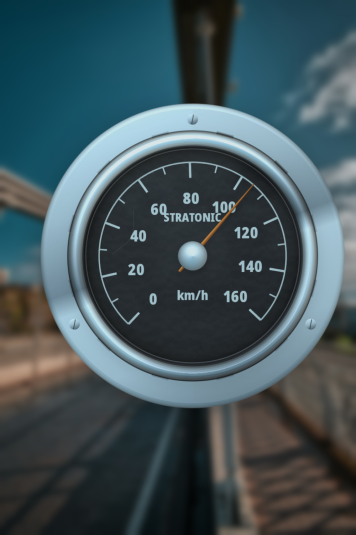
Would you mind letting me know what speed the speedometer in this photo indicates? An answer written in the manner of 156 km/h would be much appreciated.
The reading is 105 km/h
